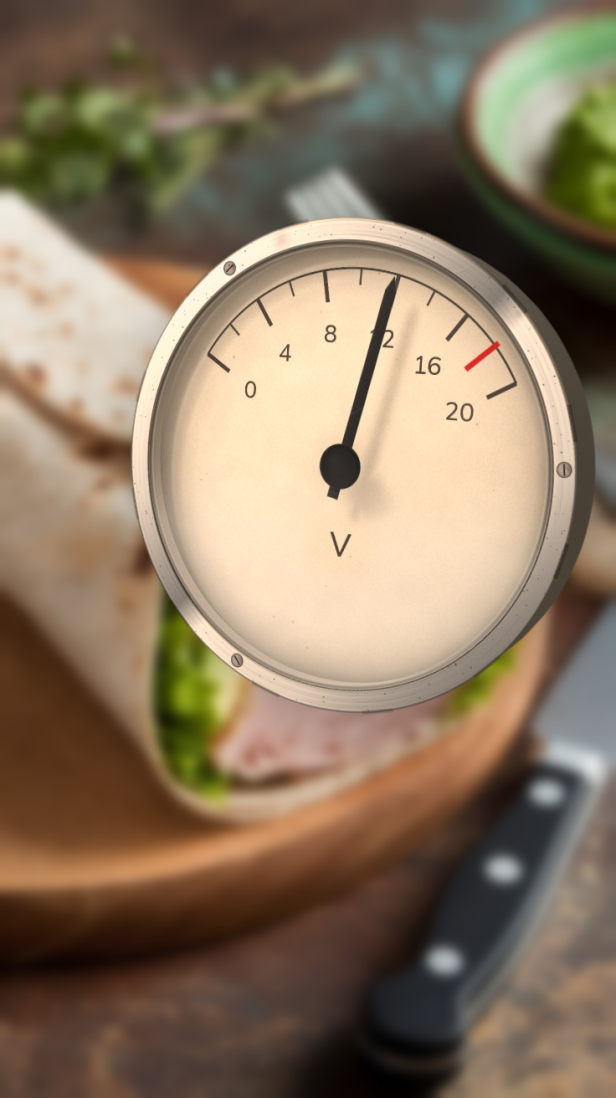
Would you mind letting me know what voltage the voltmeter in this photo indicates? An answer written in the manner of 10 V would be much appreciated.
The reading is 12 V
